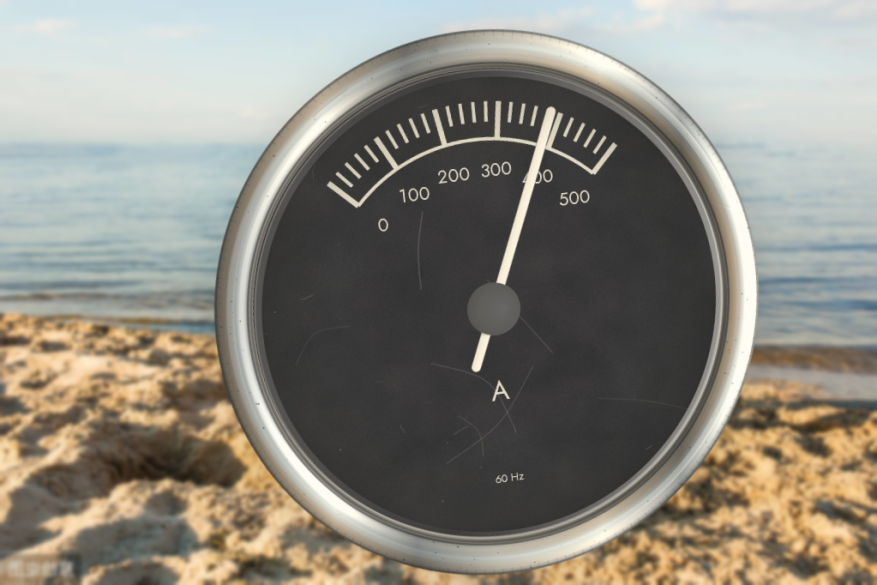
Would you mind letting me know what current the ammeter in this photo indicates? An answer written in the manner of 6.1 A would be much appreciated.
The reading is 380 A
